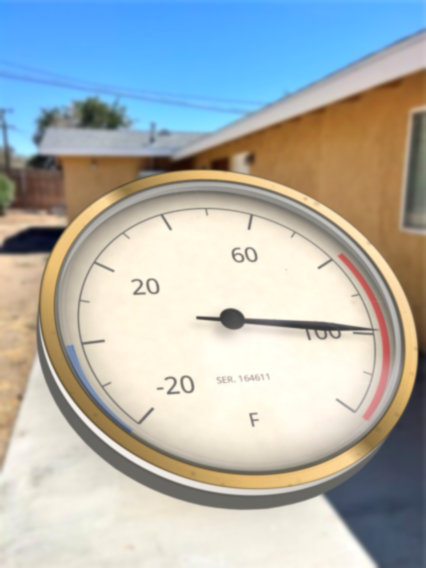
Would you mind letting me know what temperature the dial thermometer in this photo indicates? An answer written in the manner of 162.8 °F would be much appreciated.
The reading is 100 °F
